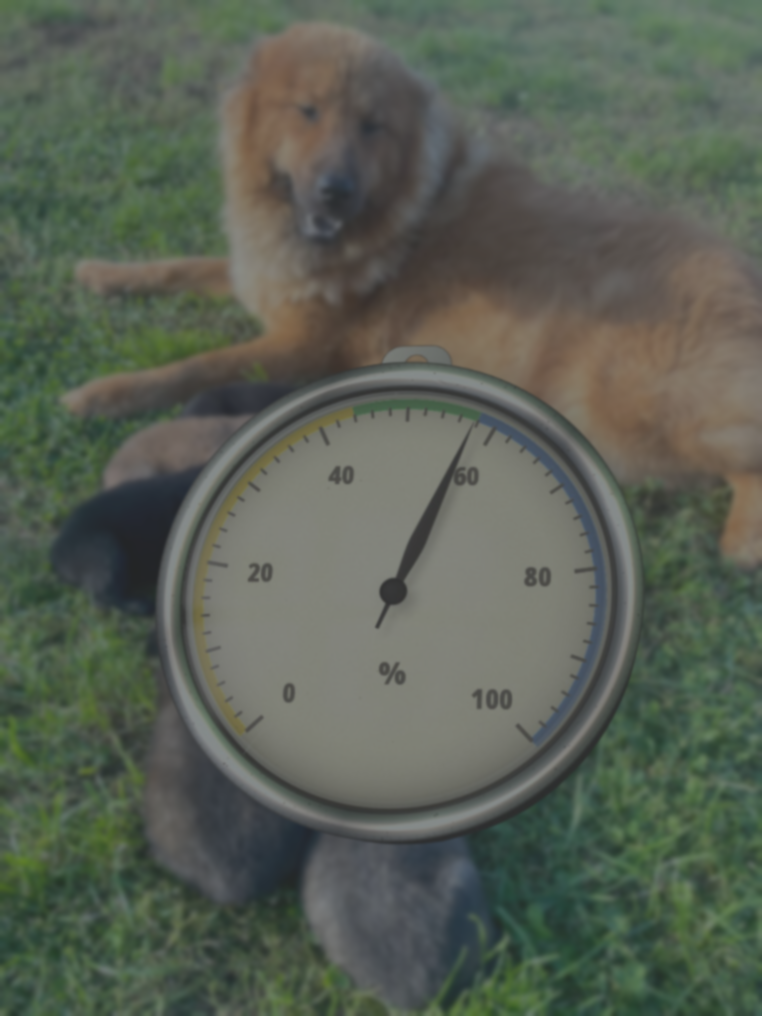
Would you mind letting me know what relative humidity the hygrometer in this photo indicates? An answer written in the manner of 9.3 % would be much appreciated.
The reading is 58 %
